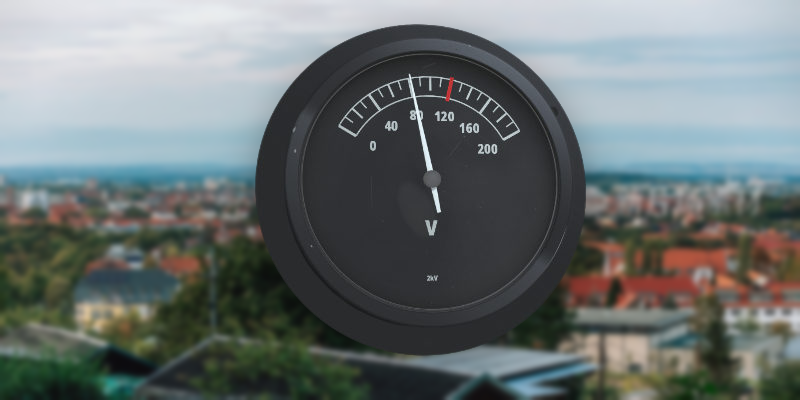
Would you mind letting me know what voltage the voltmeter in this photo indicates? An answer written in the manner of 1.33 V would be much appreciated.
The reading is 80 V
